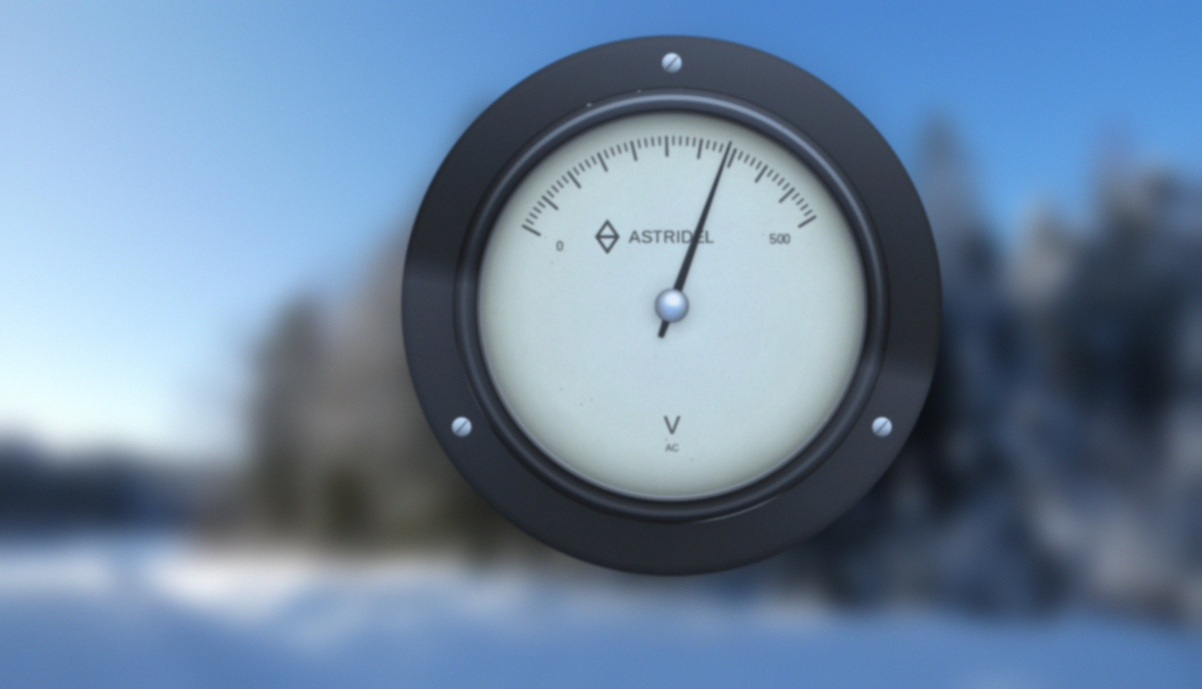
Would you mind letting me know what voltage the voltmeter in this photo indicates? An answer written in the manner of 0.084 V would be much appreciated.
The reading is 340 V
